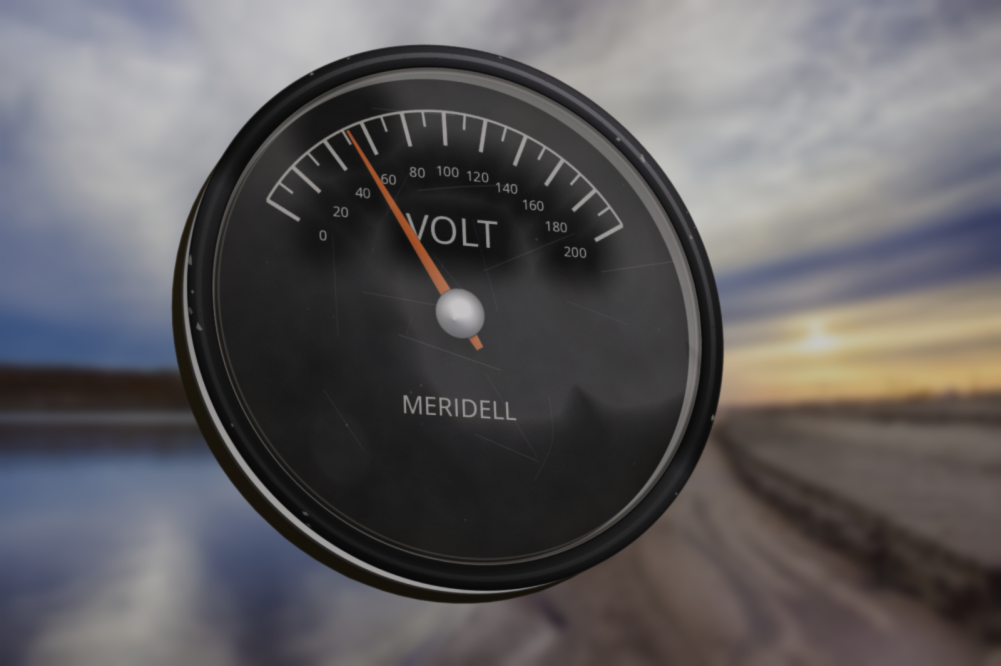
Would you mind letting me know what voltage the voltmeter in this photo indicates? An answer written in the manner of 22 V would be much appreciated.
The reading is 50 V
